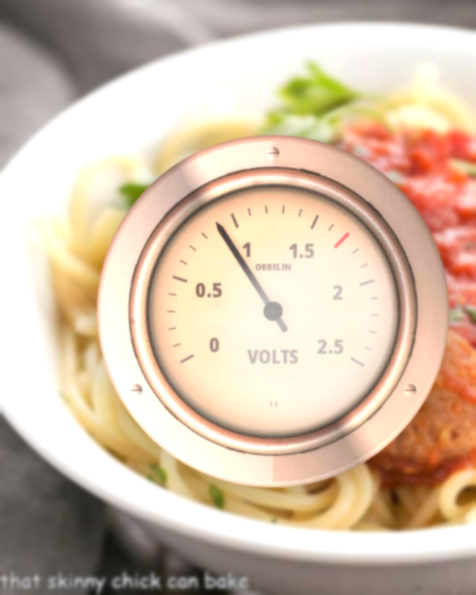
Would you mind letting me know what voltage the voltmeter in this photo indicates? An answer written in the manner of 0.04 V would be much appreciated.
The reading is 0.9 V
